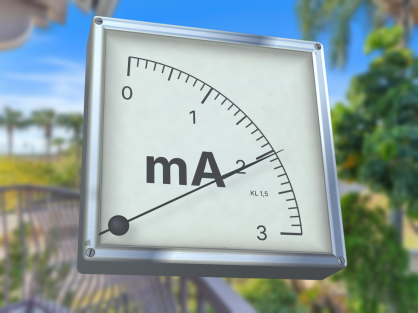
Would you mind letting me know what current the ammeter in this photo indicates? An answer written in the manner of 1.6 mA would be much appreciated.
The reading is 2.05 mA
